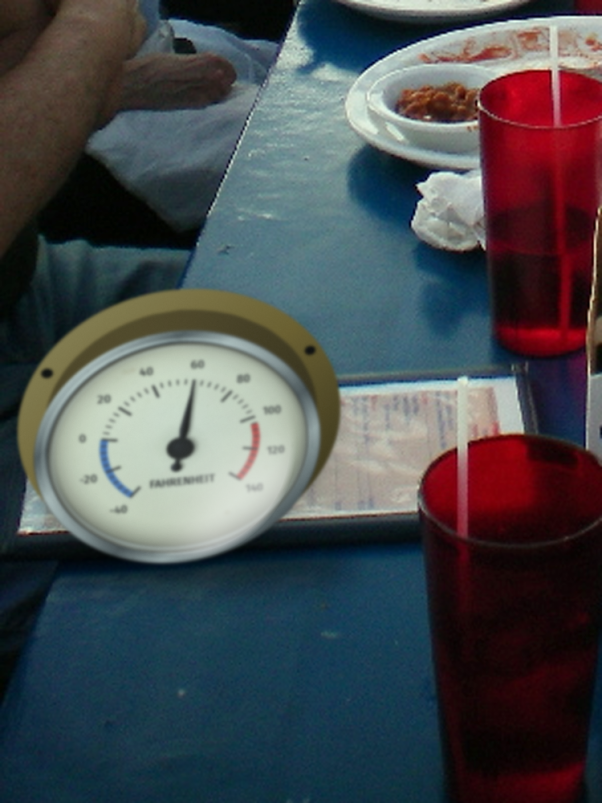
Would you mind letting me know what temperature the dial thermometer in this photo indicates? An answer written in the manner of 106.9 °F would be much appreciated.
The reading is 60 °F
